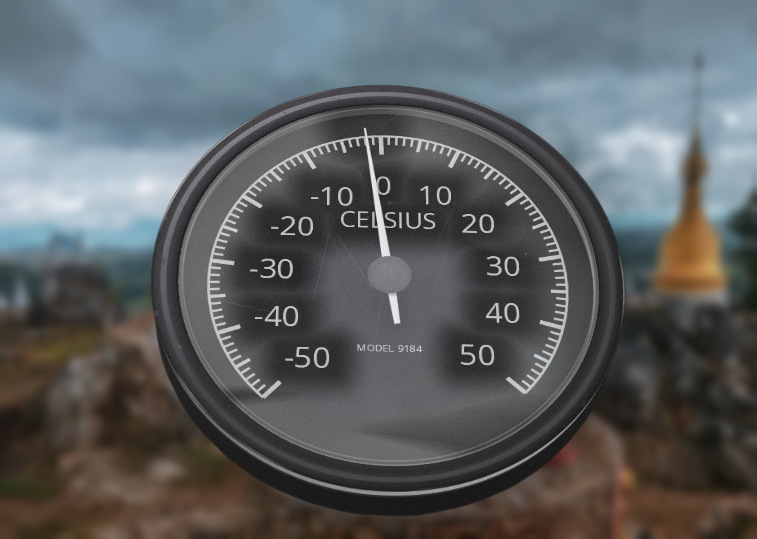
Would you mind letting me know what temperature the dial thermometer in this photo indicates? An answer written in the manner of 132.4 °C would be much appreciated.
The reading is -2 °C
